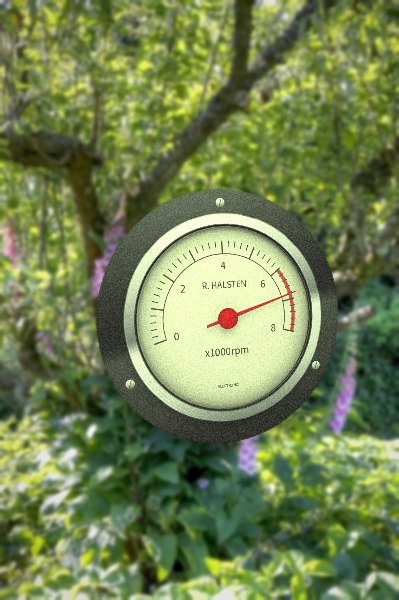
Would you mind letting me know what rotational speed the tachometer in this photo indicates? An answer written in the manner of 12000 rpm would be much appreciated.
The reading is 6800 rpm
